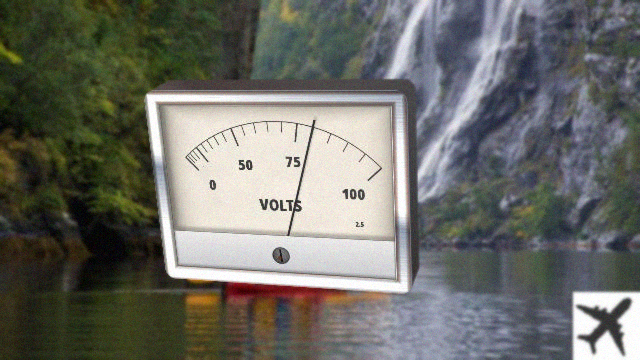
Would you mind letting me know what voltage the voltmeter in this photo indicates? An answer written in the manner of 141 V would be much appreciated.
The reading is 80 V
